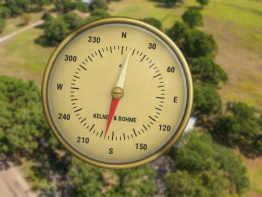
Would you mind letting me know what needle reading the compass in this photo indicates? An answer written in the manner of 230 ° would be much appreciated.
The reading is 190 °
